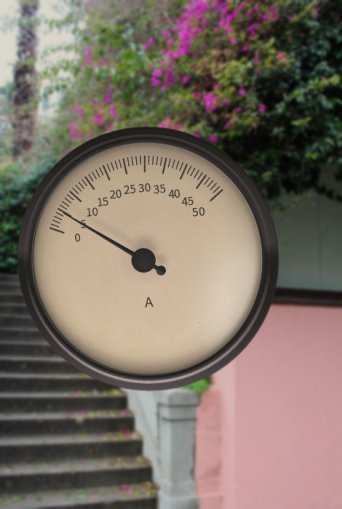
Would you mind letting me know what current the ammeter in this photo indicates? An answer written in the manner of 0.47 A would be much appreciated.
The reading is 5 A
